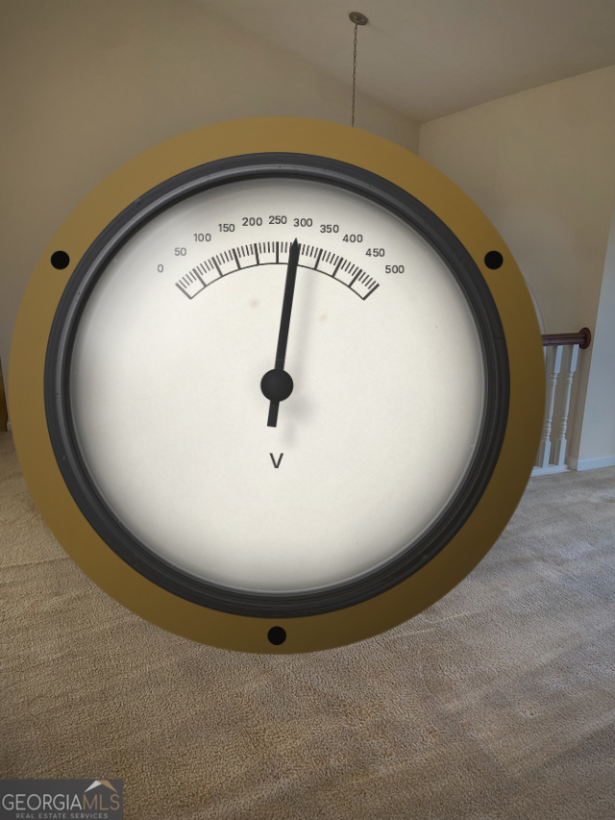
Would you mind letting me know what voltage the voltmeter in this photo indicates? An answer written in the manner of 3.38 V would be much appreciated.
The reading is 290 V
